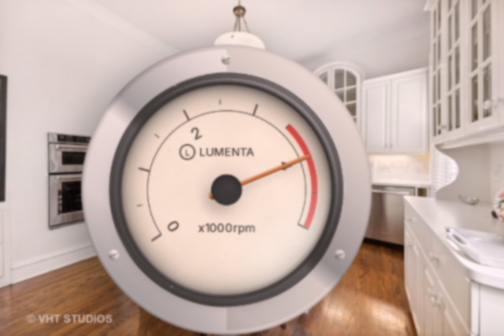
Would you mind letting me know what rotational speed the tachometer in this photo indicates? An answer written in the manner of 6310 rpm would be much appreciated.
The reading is 4000 rpm
